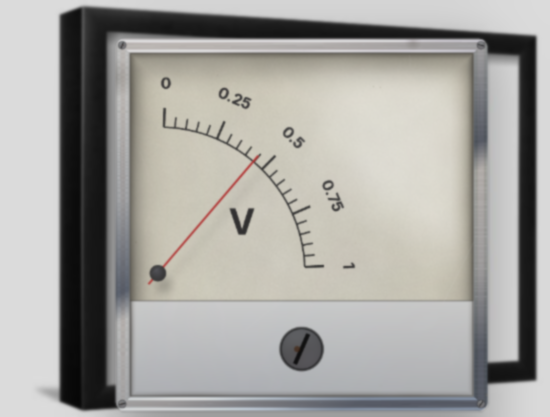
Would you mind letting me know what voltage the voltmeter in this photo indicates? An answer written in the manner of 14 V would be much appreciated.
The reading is 0.45 V
